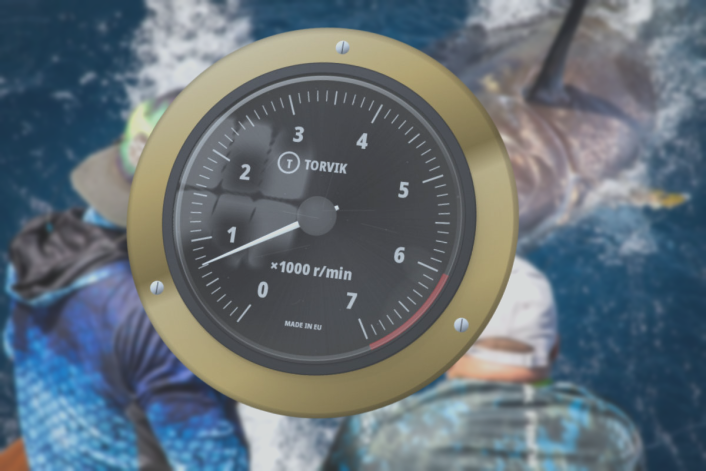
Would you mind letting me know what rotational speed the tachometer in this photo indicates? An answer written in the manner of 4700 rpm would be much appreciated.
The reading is 700 rpm
